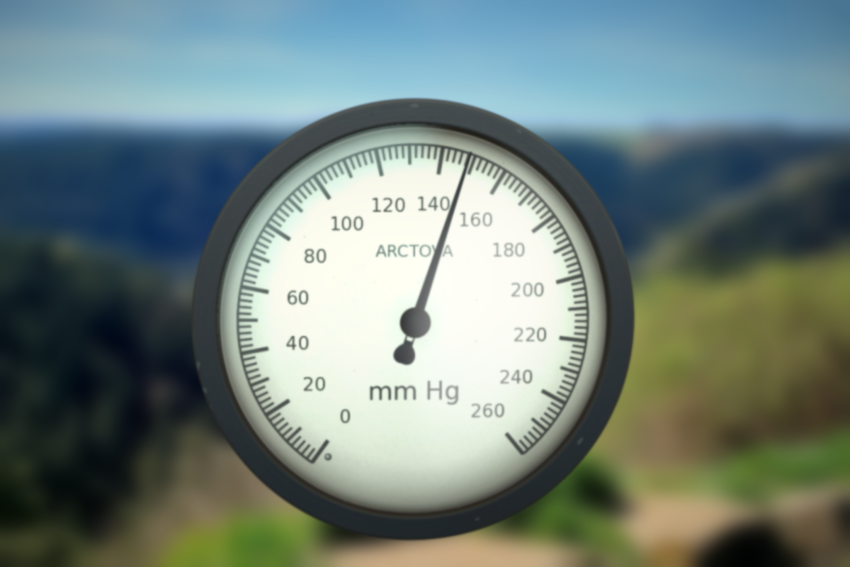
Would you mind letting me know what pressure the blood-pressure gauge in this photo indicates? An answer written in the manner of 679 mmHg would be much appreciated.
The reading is 148 mmHg
